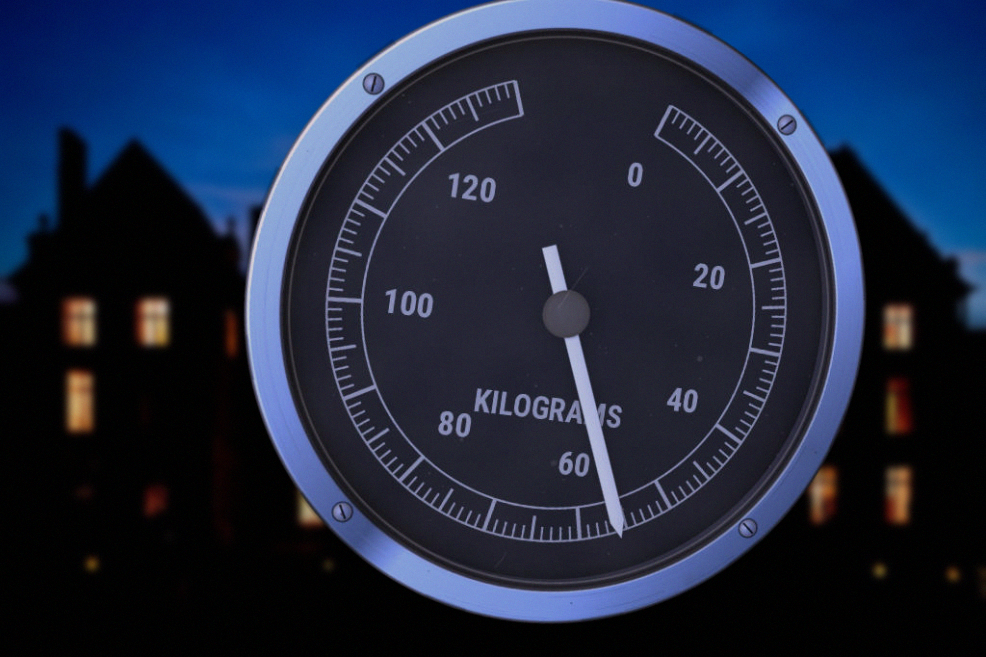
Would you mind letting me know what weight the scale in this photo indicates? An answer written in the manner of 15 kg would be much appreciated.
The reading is 56 kg
